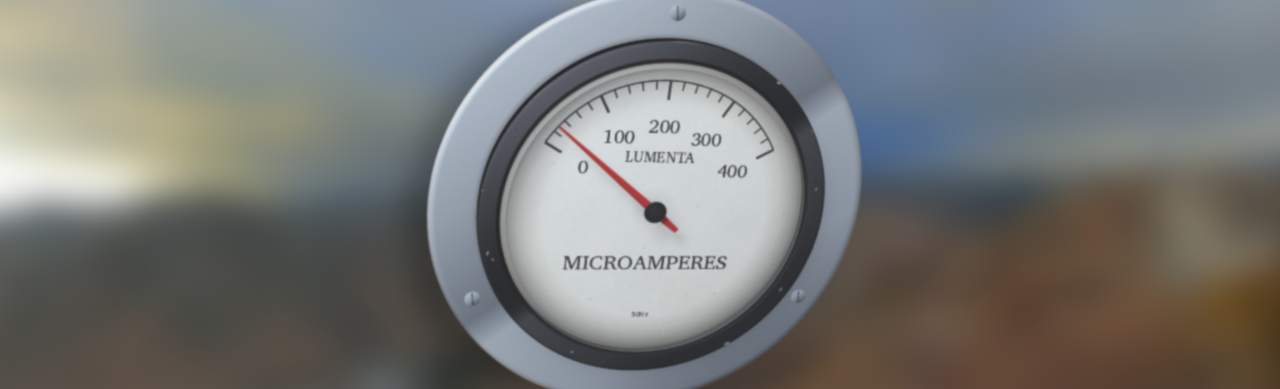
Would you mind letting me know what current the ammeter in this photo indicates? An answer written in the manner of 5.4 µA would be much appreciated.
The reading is 30 µA
